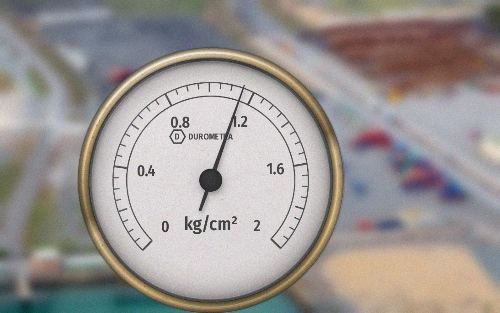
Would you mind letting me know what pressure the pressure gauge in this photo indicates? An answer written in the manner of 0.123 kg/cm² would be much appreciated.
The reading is 1.15 kg/cm²
